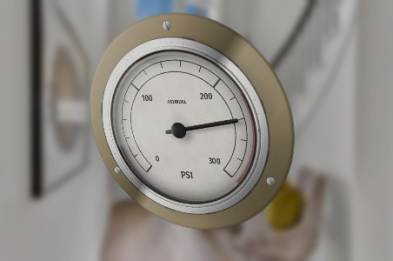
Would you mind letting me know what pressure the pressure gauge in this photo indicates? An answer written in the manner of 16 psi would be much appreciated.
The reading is 240 psi
